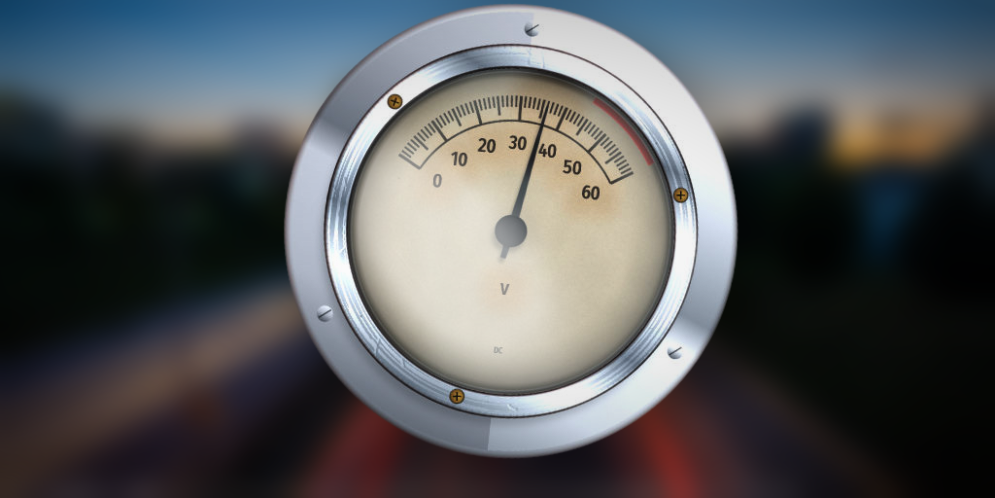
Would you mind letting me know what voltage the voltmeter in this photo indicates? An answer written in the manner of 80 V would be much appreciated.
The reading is 36 V
